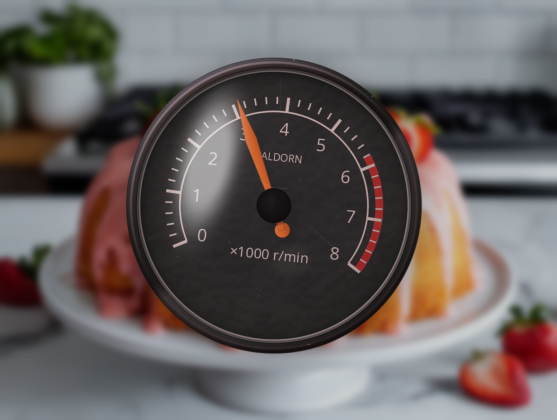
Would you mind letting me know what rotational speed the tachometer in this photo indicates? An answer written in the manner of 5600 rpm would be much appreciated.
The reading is 3100 rpm
